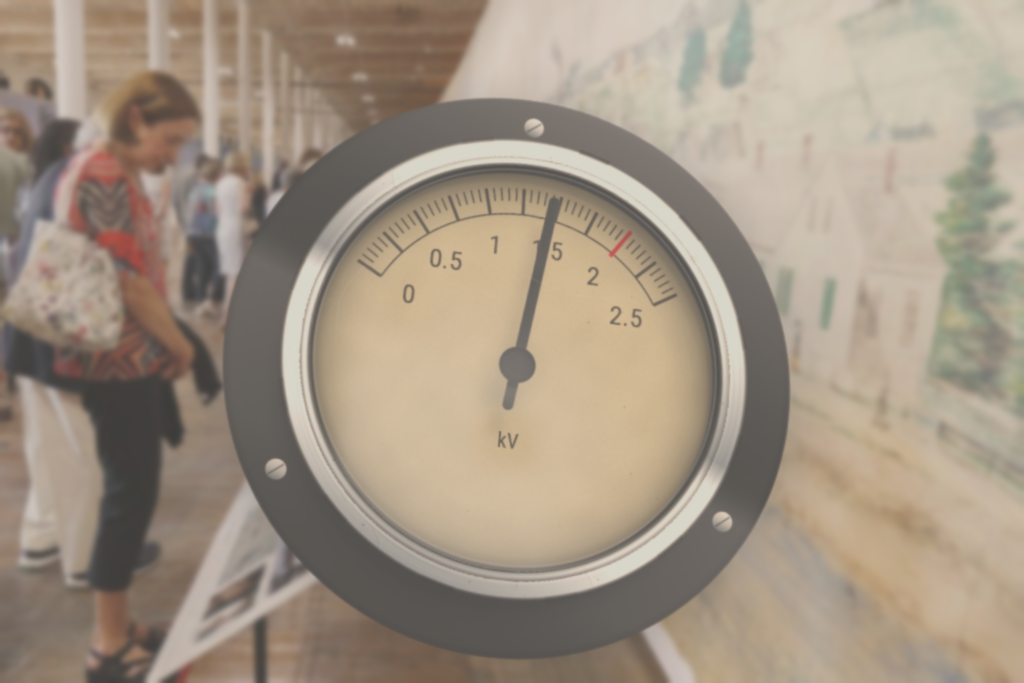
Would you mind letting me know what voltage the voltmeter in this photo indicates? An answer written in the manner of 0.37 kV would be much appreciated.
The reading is 1.45 kV
